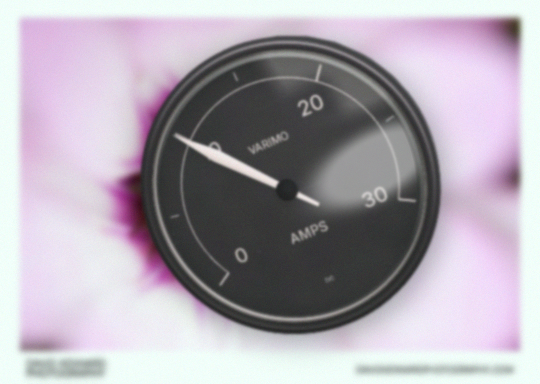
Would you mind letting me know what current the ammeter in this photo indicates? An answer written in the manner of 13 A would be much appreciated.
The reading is 10 A
